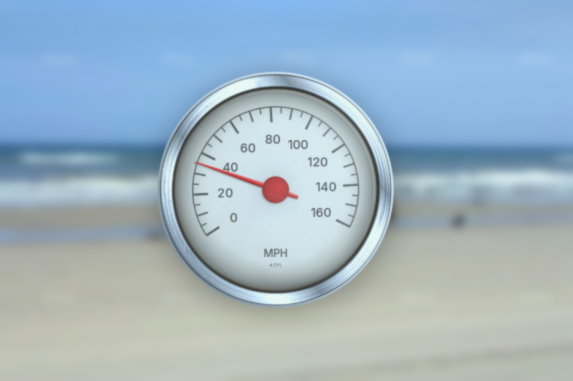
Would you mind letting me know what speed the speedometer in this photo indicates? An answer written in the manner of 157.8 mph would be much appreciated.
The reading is 35 mph
